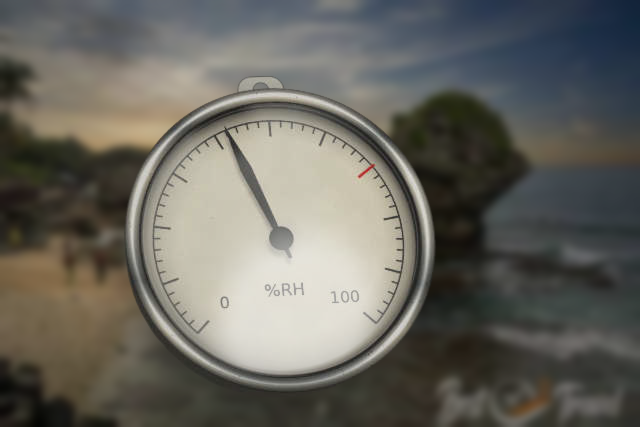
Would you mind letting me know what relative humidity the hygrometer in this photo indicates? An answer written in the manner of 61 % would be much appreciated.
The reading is 42 %
